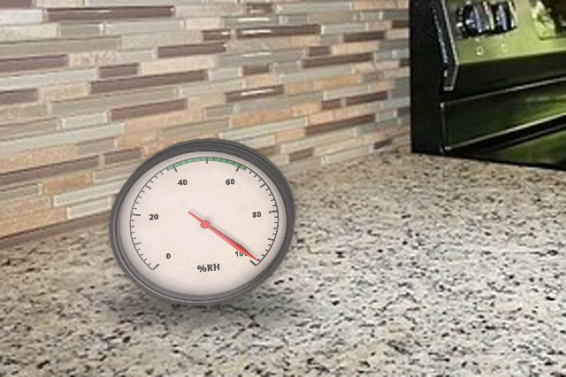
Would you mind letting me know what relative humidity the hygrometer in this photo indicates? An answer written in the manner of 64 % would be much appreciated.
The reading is 98 %
